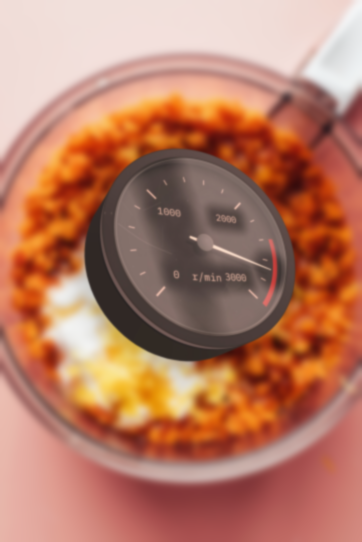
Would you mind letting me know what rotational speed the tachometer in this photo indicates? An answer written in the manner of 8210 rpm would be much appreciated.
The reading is 2700 rpm
